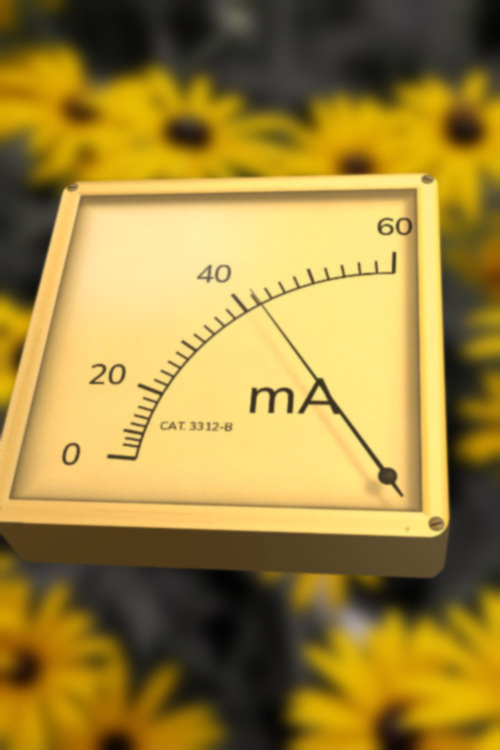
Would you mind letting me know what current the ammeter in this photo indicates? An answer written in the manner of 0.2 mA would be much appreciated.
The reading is 42 mA
